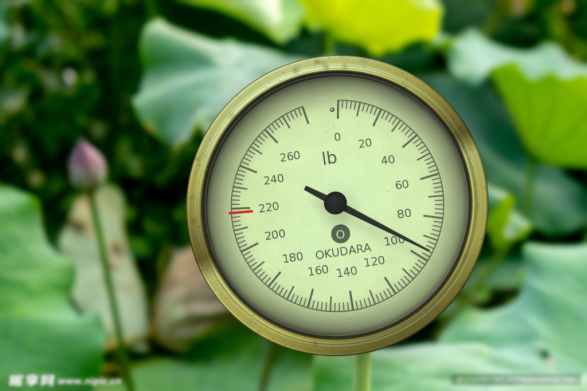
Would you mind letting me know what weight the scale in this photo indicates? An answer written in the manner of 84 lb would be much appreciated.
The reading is 96 lb
